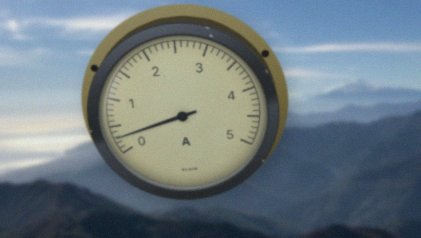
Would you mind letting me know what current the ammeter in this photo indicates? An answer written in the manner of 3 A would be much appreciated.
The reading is 0.3 A
